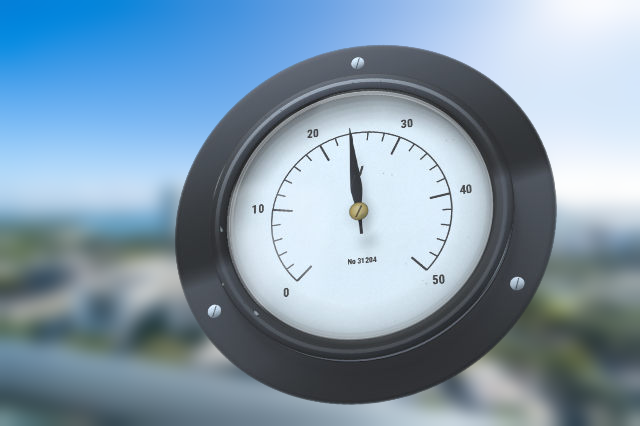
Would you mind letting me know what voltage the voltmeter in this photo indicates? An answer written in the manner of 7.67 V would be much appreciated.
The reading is 24 V
